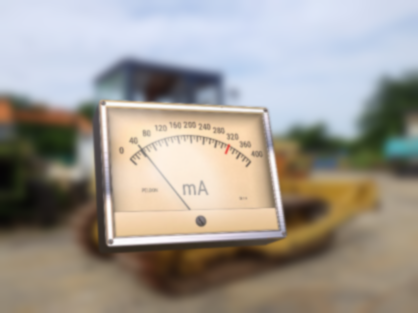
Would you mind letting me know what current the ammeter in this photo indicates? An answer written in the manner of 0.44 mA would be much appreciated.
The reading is 40 mA
